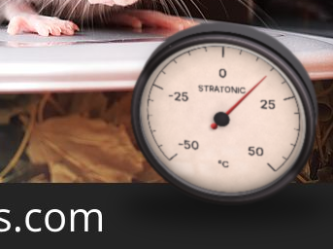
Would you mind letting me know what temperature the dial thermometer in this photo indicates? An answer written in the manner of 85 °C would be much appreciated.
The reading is 15 °C
